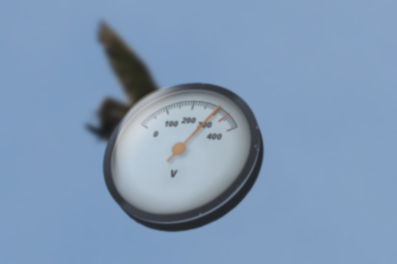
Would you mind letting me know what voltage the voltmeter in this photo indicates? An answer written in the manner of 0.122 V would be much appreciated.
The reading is 300 V
